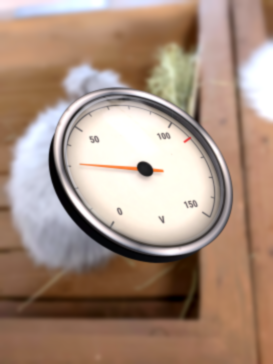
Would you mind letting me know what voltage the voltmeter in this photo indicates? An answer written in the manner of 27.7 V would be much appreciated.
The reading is 30 V
